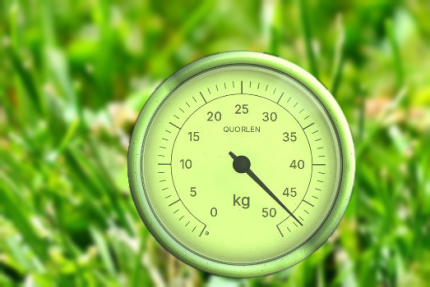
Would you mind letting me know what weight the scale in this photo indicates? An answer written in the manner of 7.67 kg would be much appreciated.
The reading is 47.5 kg
